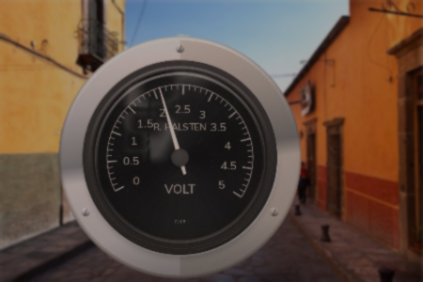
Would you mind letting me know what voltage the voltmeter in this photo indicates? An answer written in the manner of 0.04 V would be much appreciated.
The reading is 2.1 V
